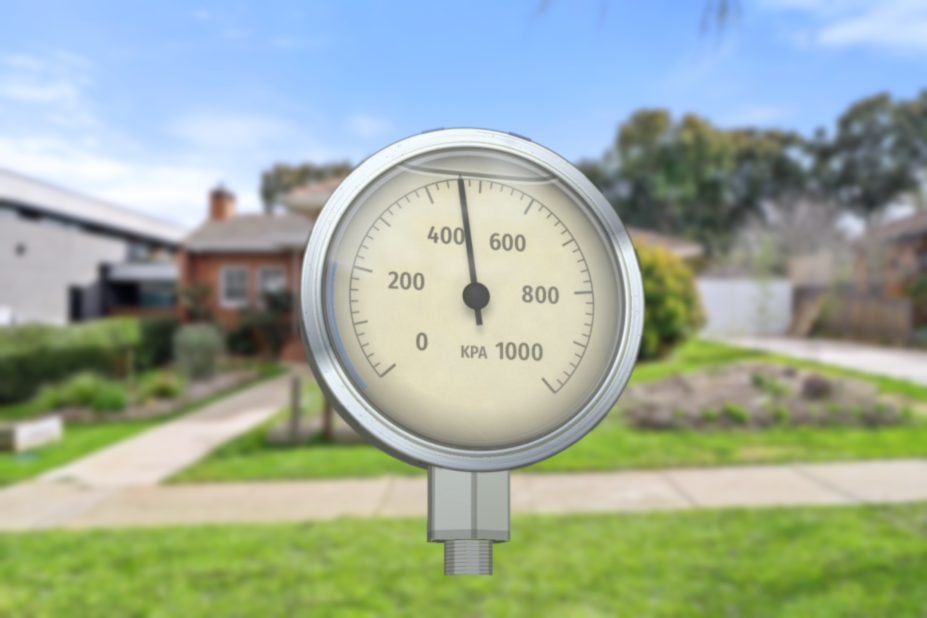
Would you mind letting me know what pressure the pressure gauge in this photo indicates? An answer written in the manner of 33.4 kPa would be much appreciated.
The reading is 460 kPa
